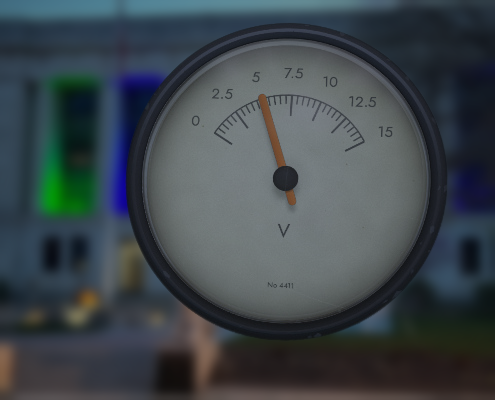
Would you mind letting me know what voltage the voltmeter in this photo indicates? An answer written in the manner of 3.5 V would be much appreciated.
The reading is 5 V
